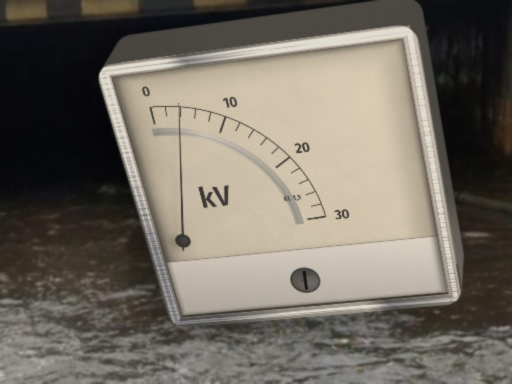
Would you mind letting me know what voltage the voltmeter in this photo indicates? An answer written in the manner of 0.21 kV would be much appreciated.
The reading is 4 kV
